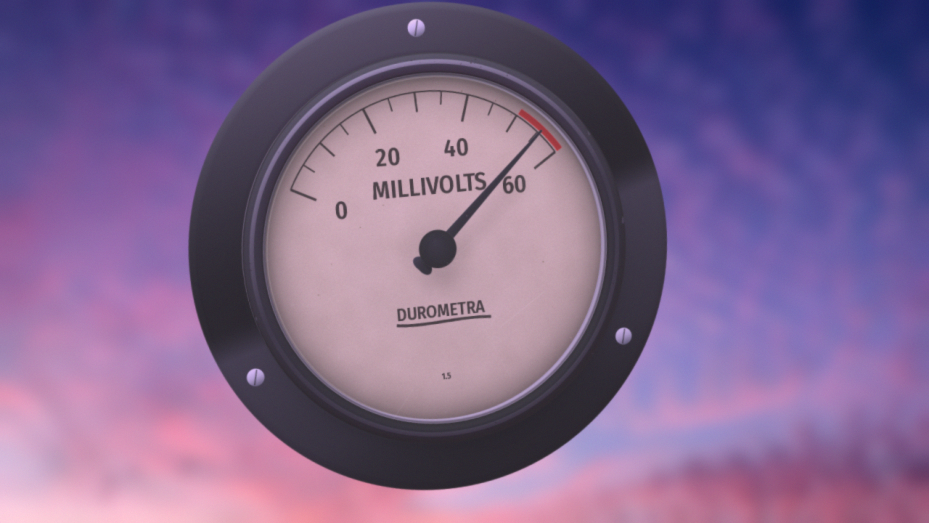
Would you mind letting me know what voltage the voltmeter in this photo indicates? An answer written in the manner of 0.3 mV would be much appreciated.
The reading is 55 mV
